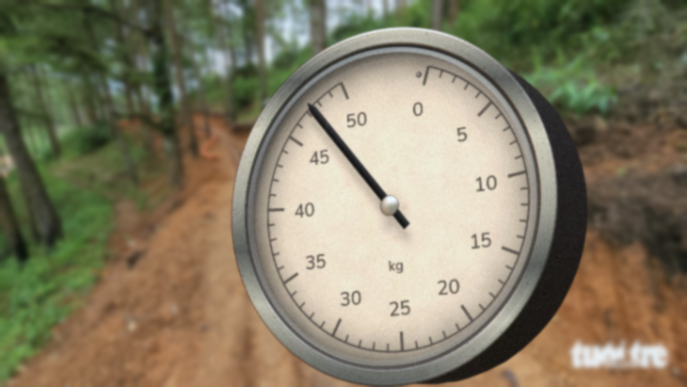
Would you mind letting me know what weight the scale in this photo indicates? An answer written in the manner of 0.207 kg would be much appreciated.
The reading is 47.5 kg
